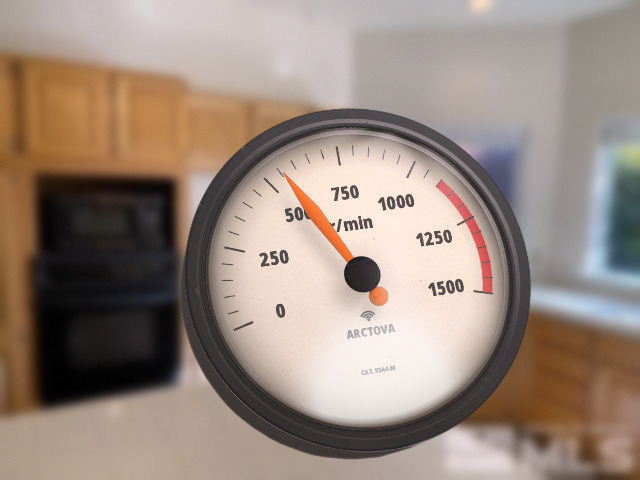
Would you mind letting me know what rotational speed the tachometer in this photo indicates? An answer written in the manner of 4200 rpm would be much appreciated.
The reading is 550 rpm
